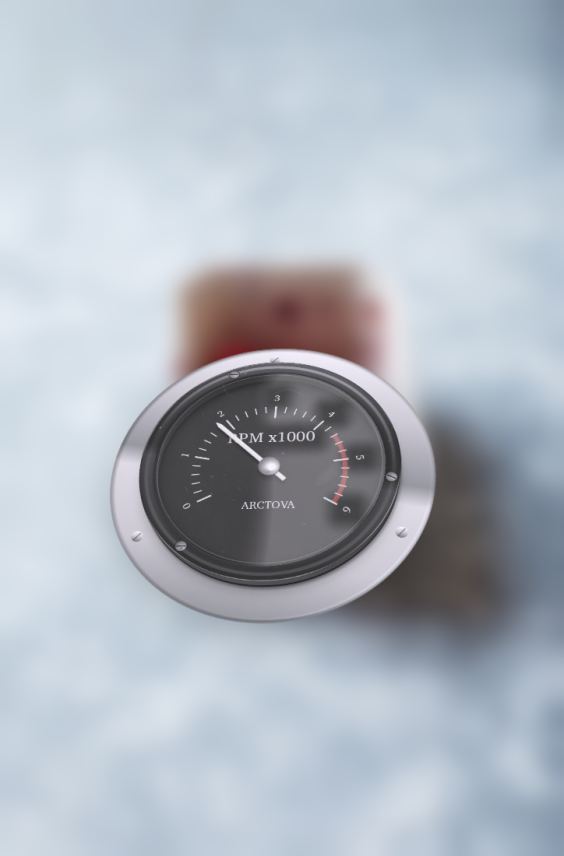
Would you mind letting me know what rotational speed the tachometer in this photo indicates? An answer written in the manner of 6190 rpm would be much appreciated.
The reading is 1800 rpm
